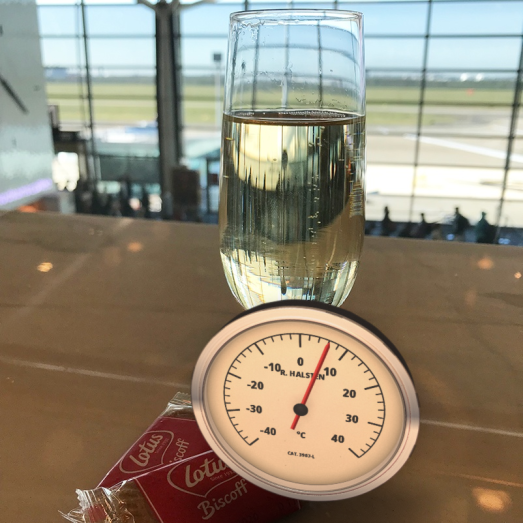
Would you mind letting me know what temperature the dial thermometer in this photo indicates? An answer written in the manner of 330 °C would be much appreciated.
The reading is 6 °C
